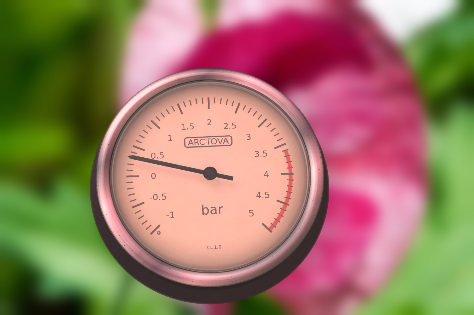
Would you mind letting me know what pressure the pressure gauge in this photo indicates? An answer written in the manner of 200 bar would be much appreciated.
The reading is 0.3 bar
